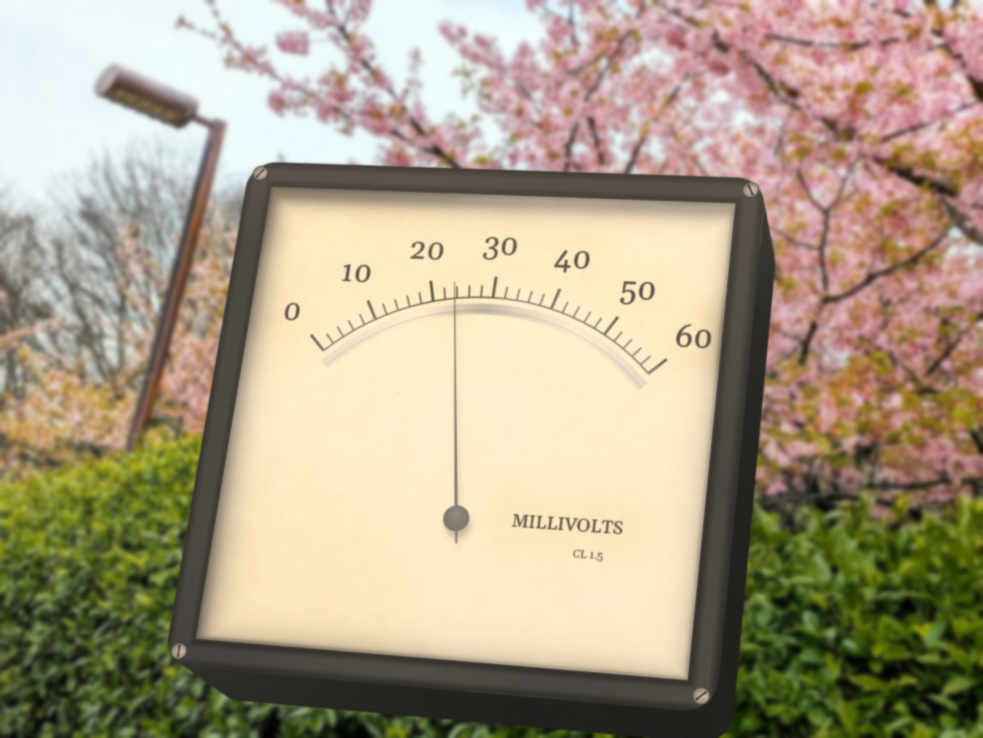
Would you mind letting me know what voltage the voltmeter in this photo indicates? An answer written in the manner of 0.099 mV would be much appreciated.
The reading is 24 mV
